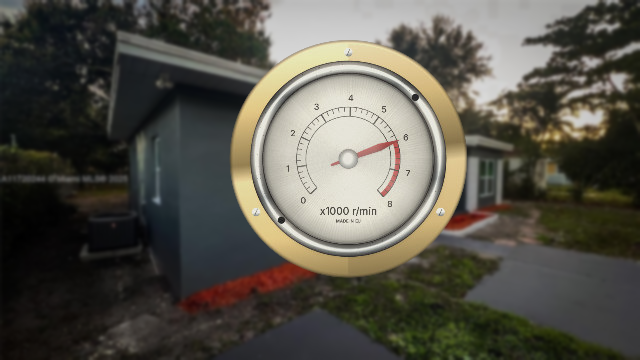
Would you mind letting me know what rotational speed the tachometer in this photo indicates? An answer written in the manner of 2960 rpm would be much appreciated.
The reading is 6000 rpm
